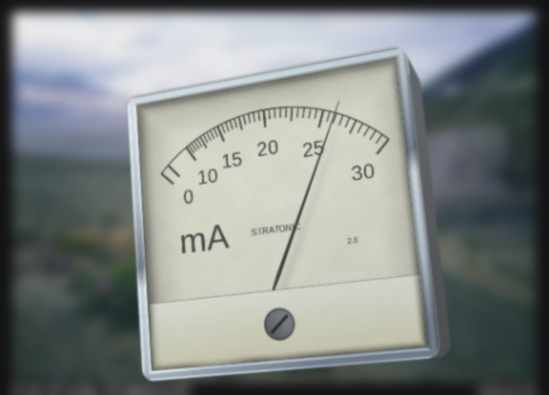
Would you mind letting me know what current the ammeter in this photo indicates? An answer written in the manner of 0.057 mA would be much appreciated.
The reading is 26 mA
